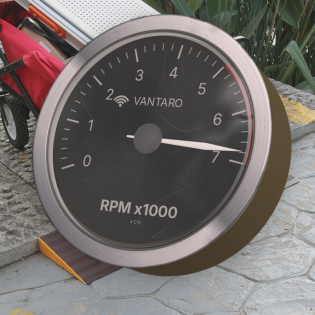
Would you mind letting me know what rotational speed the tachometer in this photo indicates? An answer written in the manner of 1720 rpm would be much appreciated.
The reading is 6800 rpm
